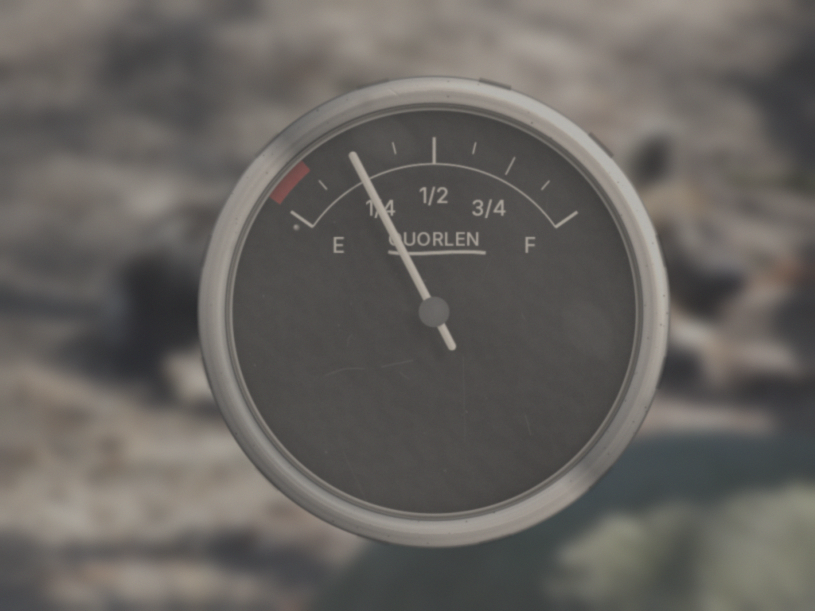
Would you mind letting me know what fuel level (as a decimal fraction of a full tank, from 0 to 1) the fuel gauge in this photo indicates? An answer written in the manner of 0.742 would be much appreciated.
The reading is 0.25
